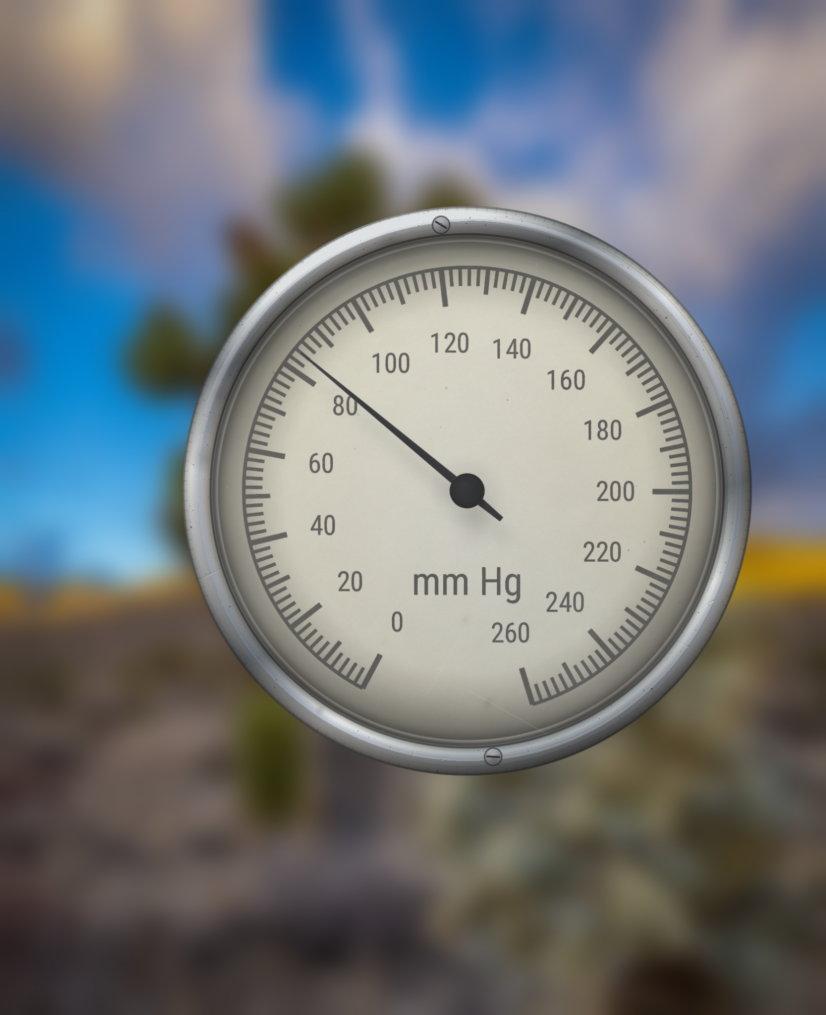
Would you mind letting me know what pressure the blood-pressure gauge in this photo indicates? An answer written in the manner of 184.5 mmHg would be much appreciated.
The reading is 84 mmHg
